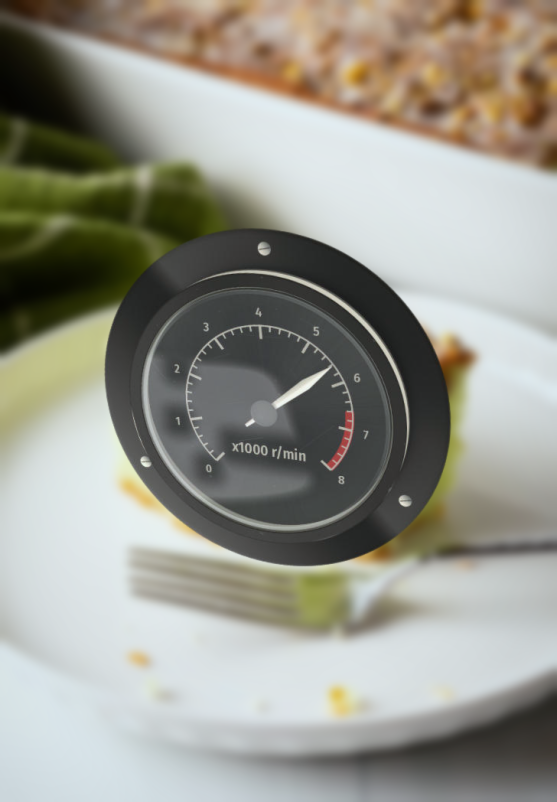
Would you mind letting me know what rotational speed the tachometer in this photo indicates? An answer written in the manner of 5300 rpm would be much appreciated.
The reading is 5600 rpm
